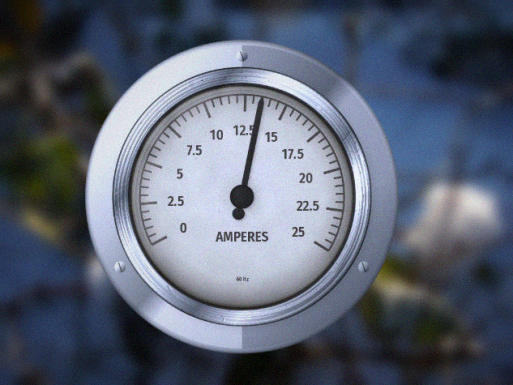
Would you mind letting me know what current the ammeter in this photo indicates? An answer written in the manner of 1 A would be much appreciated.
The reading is 13.5 A
